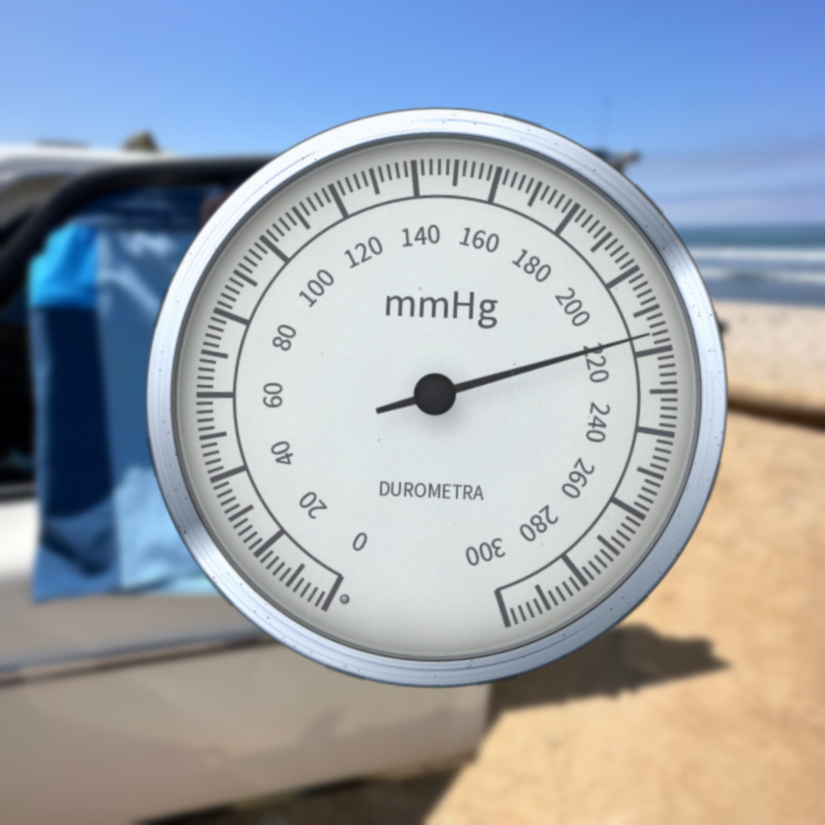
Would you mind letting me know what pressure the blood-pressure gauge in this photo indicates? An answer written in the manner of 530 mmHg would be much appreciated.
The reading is 216 mmHg
